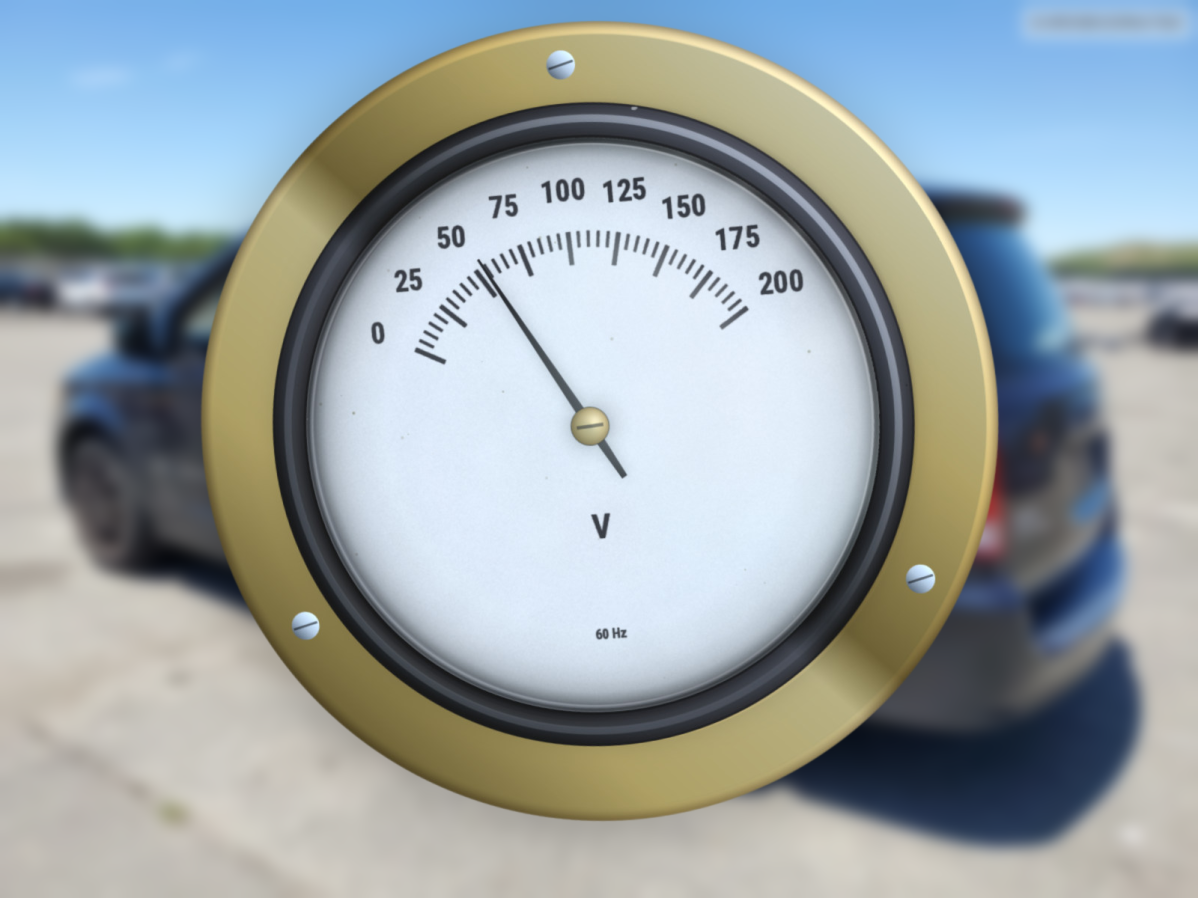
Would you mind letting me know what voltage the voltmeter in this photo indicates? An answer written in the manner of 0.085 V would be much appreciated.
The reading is 55 V
